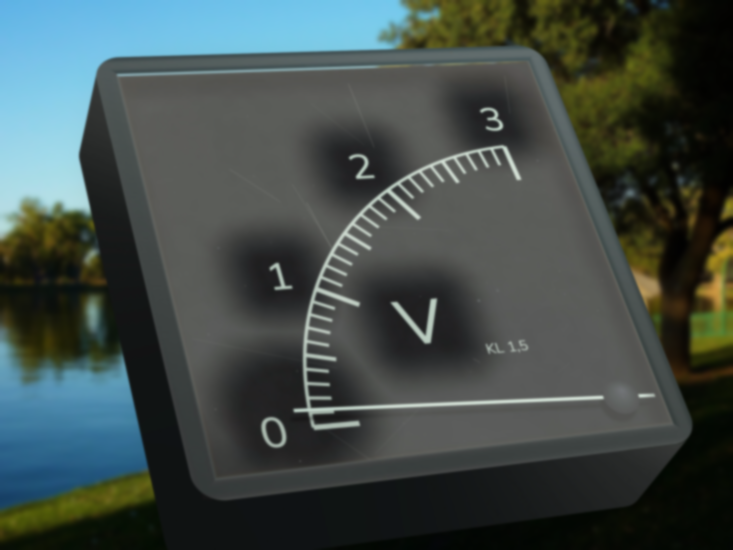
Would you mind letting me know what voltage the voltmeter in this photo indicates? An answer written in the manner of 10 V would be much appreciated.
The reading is 0.1 V
